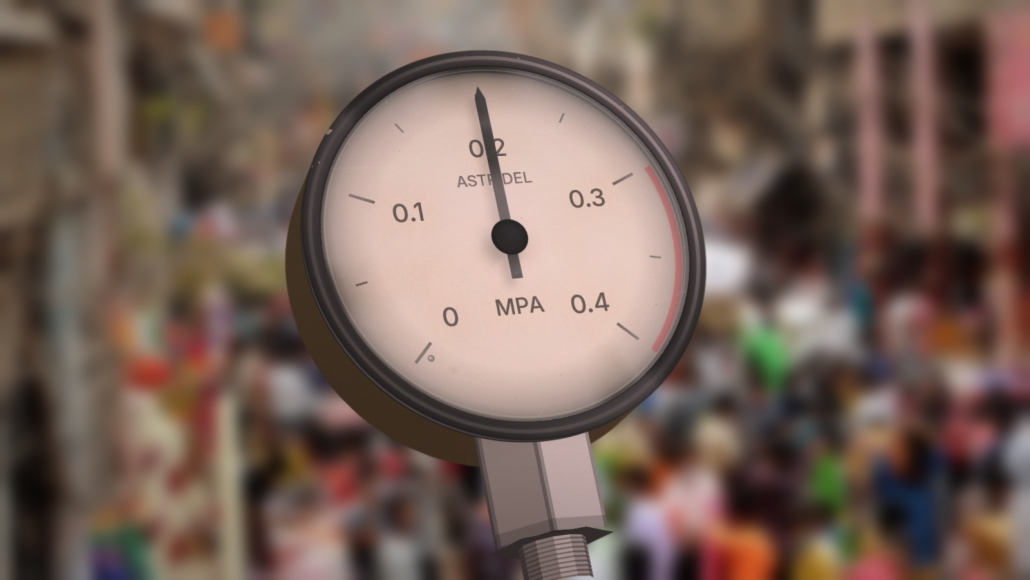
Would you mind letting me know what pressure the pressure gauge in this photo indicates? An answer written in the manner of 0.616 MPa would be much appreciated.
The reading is 0.2 MPa
